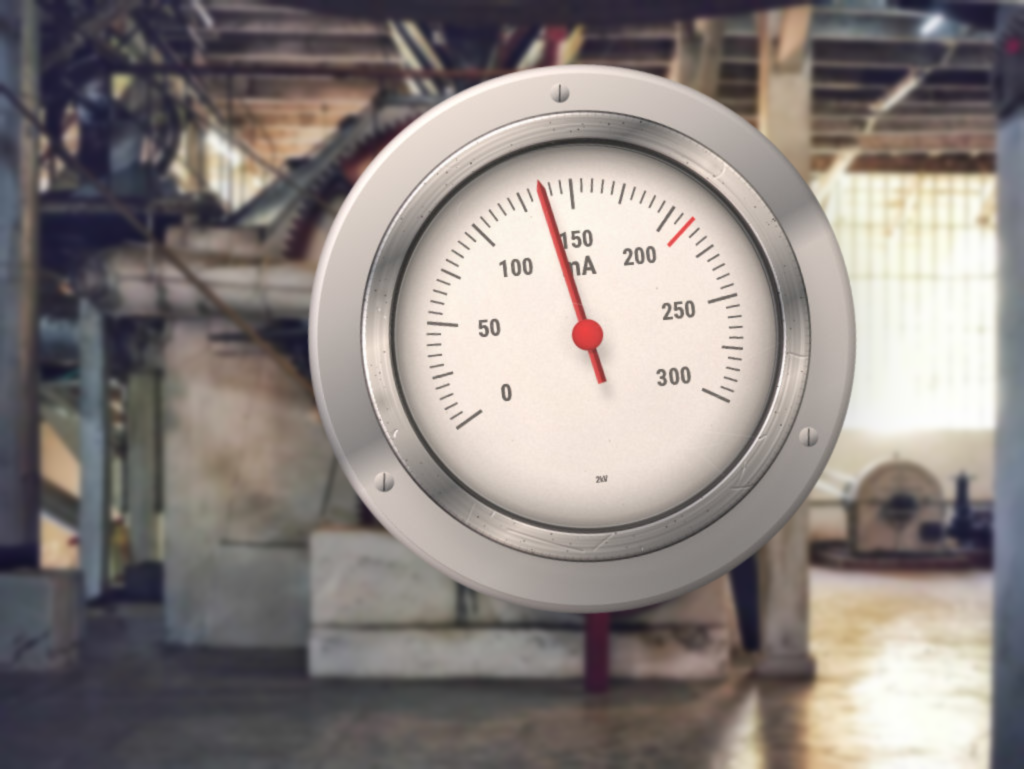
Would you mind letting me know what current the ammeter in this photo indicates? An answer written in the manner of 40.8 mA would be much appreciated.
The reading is 135 mA
